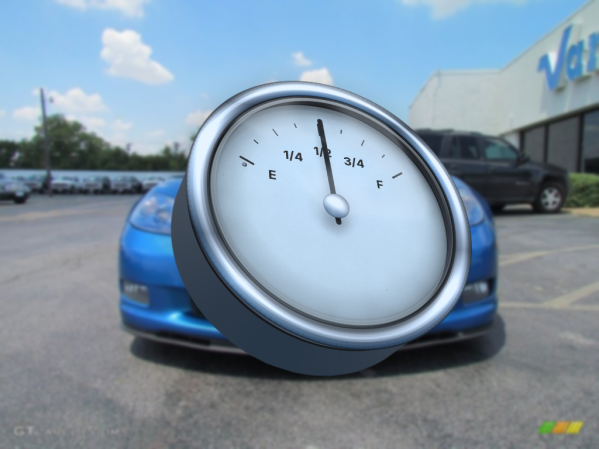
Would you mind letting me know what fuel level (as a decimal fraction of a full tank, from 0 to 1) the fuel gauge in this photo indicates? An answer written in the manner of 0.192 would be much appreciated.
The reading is 0.5
